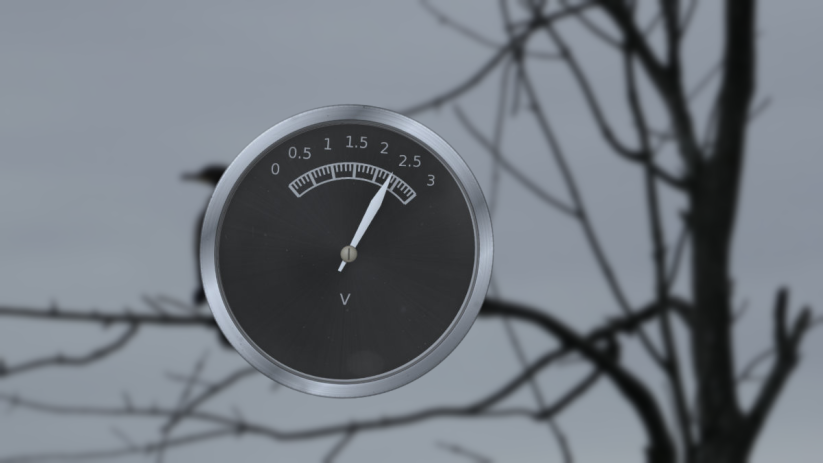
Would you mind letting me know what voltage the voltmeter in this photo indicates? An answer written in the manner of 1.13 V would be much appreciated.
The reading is 2.3 V
